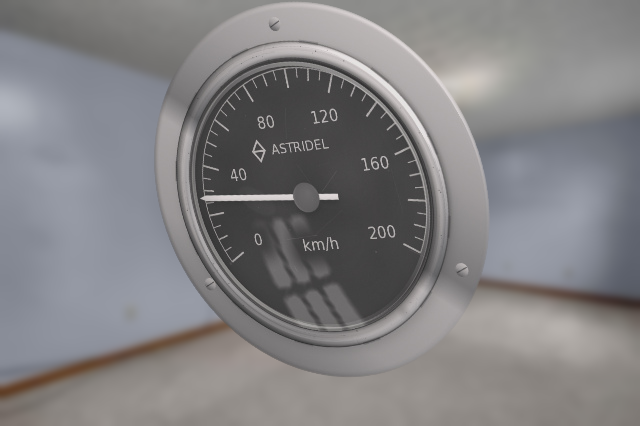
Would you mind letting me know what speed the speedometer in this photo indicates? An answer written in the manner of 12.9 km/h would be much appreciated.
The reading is 27.5 km/h
